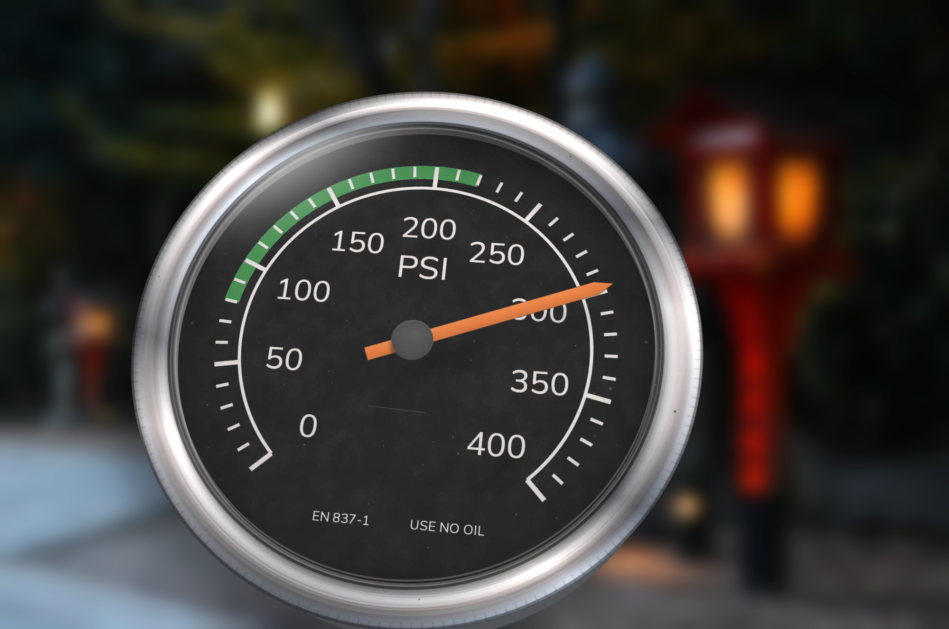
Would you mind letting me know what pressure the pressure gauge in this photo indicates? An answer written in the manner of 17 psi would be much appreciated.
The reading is 300 psi
